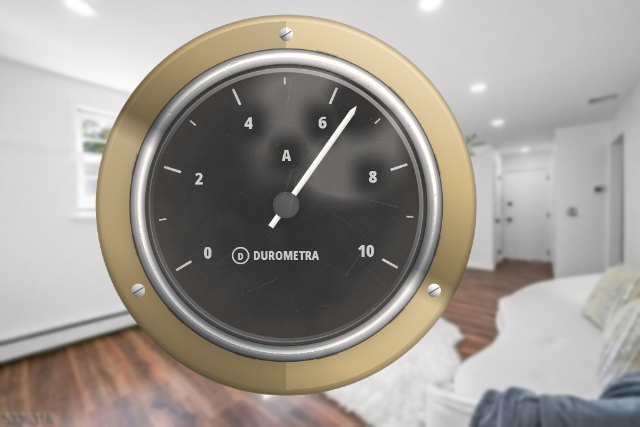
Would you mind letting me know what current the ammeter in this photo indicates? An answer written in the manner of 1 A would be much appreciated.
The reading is 6.5 A
